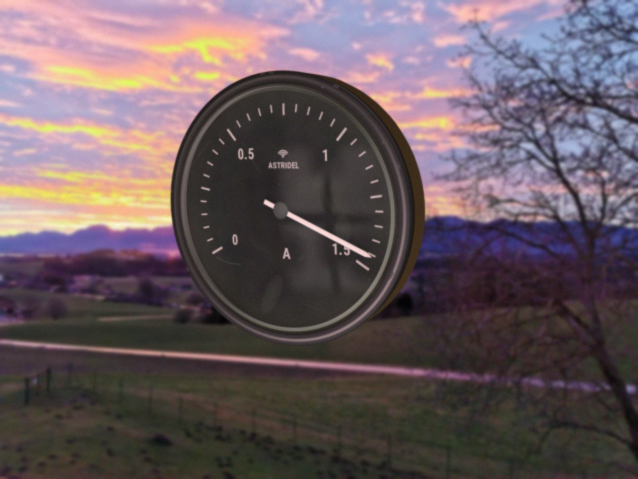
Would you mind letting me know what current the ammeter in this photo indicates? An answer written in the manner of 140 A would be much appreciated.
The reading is 1.45 A
